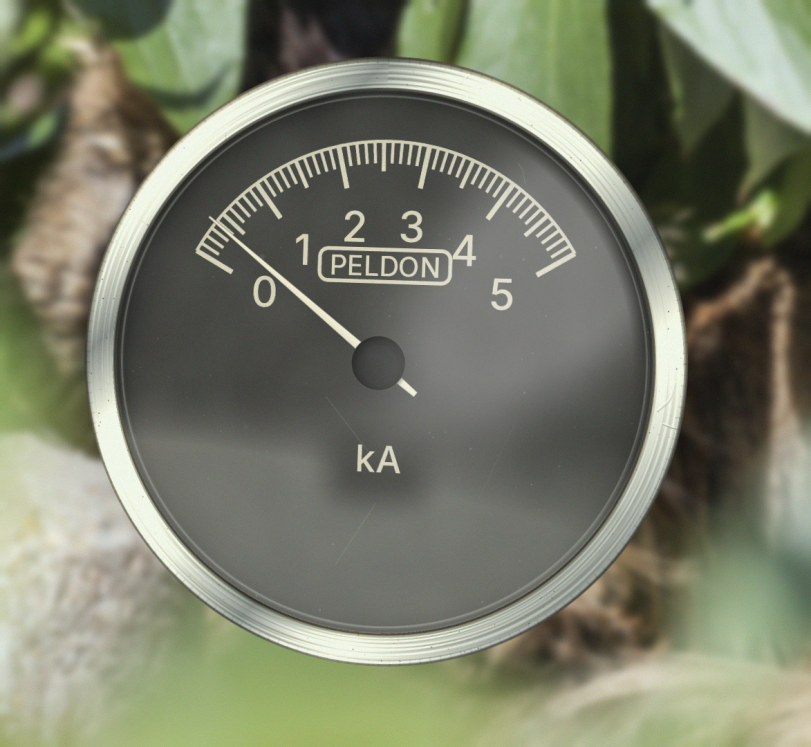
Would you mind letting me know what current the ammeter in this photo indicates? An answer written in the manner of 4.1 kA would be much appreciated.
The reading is 0.4 kA
